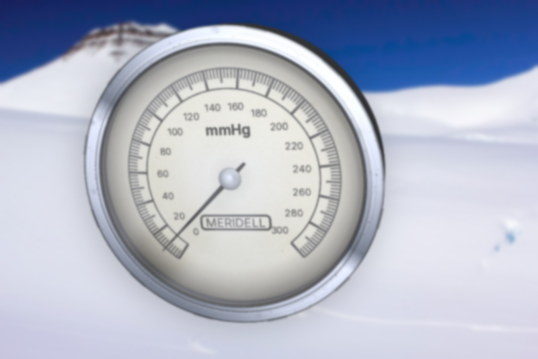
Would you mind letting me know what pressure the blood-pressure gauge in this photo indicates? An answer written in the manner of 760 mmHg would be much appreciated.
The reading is 10 mmHg
